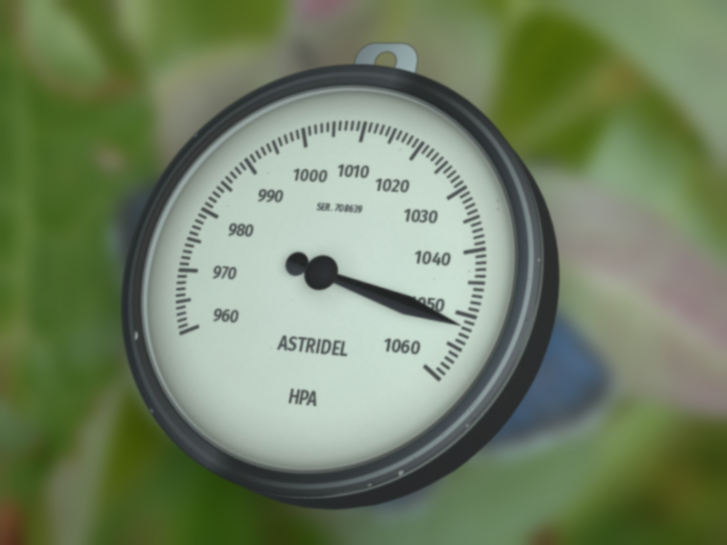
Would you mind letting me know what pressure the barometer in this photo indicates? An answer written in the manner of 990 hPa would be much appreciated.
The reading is 1052 hPa
